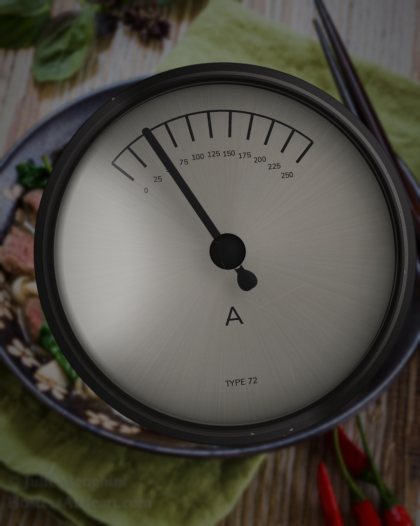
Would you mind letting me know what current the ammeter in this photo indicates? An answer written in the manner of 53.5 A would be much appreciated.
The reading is 50 A
